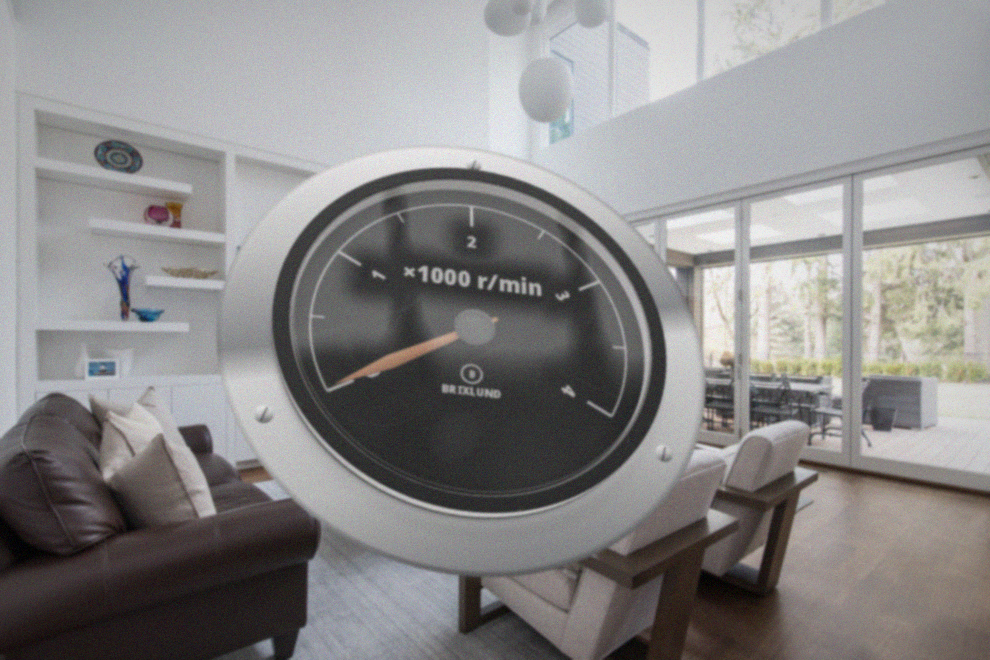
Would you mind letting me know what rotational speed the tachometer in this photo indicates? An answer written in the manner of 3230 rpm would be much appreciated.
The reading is 0 rpm
